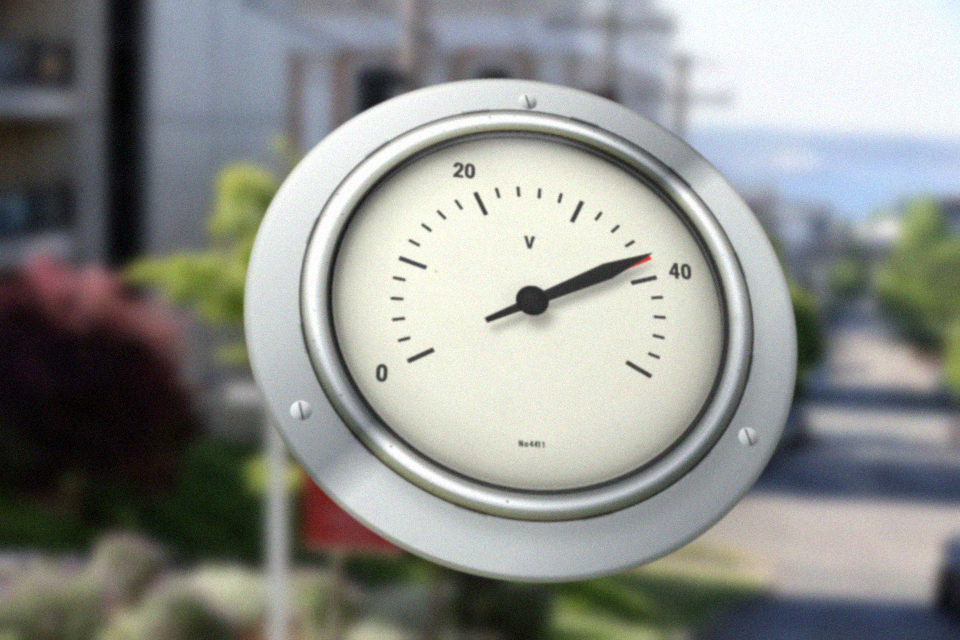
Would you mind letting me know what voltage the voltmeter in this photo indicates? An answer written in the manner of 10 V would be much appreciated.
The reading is 38 V
